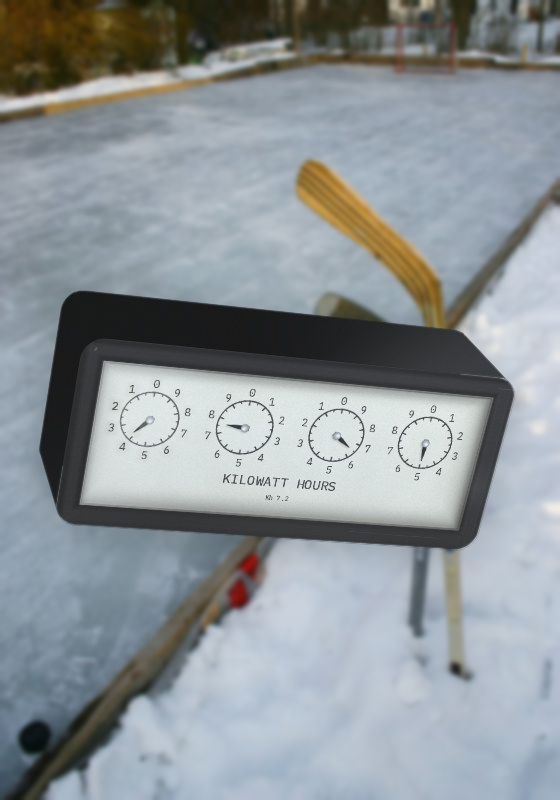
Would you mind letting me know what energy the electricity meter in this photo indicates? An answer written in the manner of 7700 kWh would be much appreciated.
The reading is 3765 kWh
